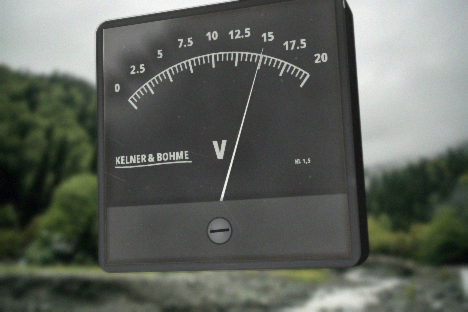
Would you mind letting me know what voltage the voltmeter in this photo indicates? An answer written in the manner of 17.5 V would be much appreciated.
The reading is 15 V
